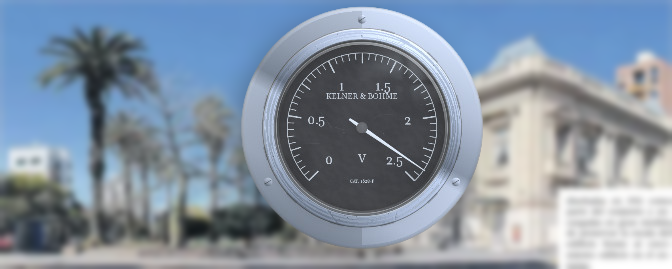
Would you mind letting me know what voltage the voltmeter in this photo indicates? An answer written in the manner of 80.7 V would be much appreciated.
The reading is 2.4 V
